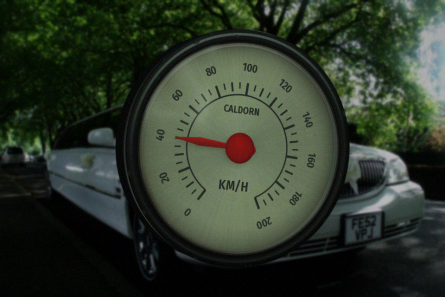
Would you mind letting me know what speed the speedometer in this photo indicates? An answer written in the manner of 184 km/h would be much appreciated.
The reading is 40 km/h
